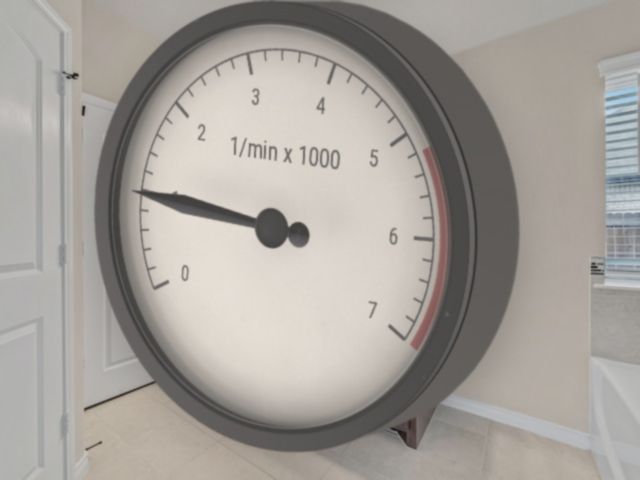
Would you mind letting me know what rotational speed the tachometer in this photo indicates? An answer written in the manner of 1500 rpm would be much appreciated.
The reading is 1000 rpm
